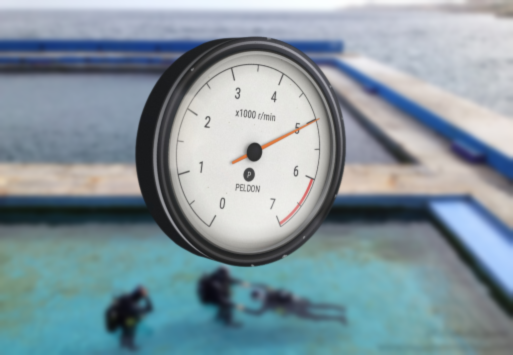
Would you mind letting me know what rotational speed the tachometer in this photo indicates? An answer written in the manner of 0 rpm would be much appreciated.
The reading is 5000 rpm
